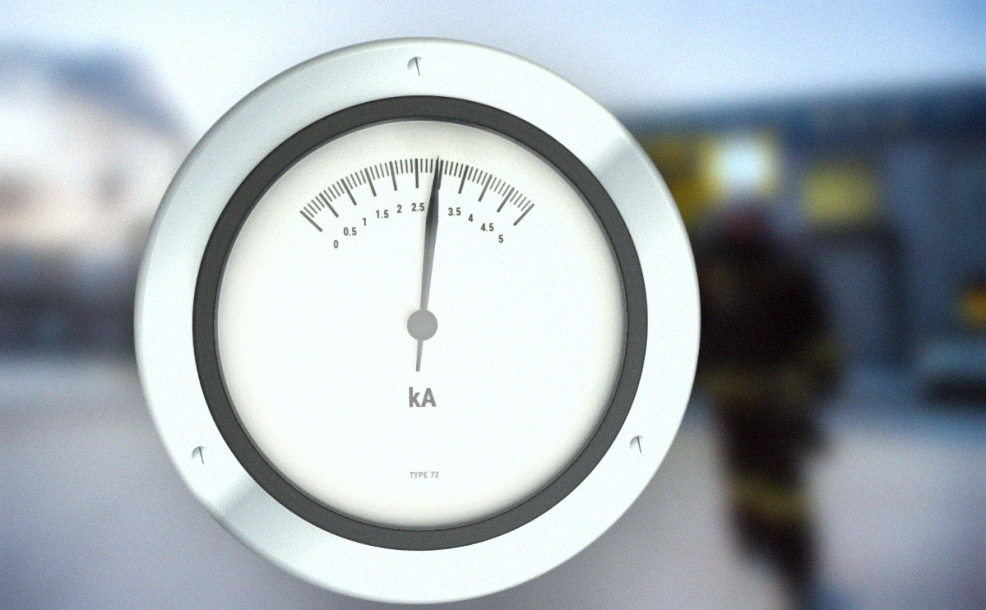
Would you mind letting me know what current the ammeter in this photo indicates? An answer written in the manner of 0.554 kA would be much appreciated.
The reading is 2.9 kA
